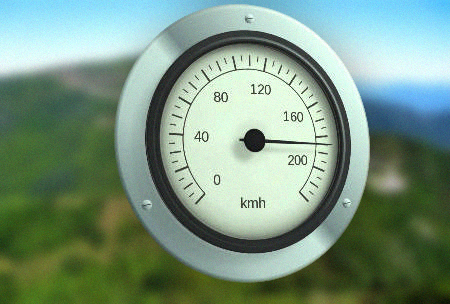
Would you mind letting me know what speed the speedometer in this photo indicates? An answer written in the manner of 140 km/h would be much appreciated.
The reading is 185 km/h
